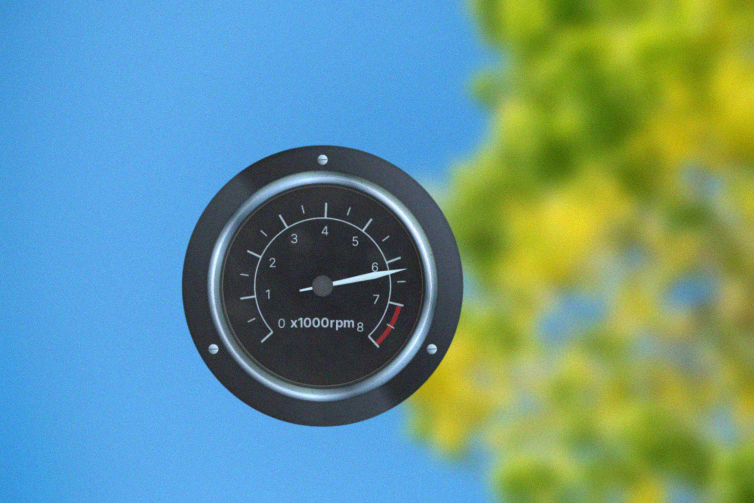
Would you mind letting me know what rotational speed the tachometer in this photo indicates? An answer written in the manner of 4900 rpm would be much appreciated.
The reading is 6250 rpm
